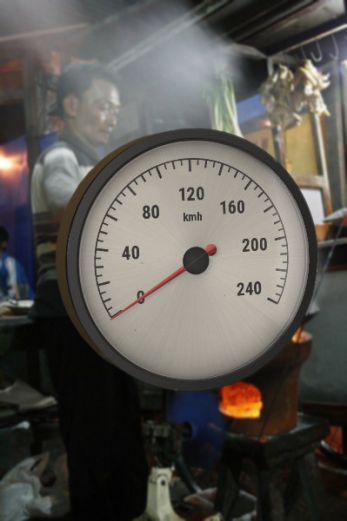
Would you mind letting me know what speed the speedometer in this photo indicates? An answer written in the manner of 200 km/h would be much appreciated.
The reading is 0 km/h
